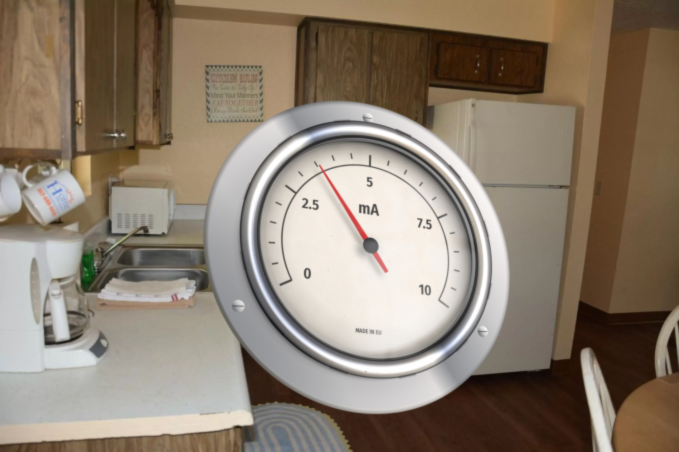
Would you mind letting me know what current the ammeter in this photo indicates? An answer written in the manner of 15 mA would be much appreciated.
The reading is 3.5 mA
